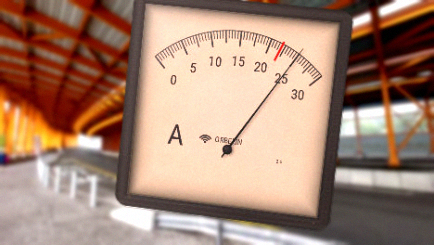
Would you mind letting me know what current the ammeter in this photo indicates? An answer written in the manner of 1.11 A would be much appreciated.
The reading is 25 A
